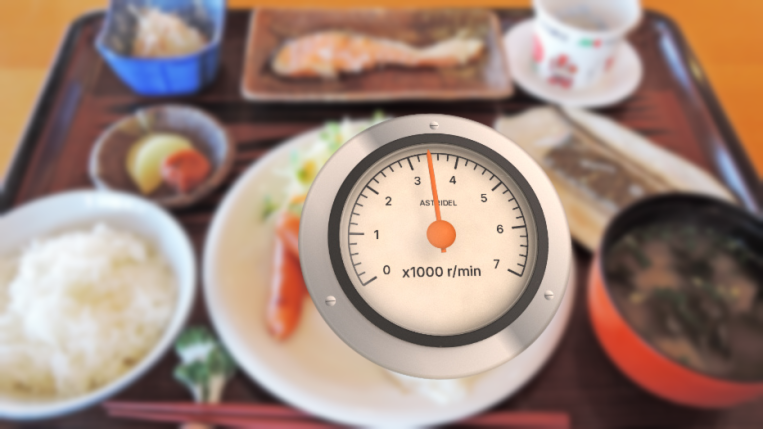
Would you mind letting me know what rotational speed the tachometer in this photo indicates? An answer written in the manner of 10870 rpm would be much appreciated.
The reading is 3400 rpm
